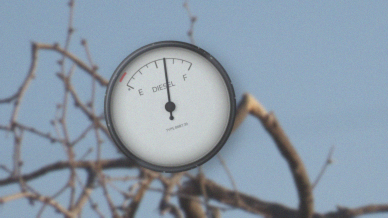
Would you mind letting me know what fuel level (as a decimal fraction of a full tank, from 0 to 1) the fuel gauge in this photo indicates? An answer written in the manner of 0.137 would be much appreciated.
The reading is 0.625
